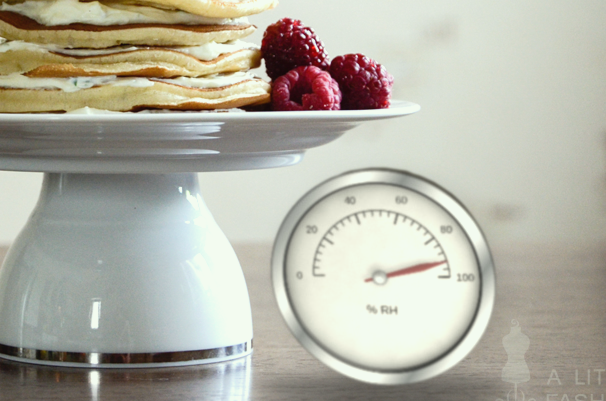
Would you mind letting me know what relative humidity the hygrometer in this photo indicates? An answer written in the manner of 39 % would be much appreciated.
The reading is 92 %
